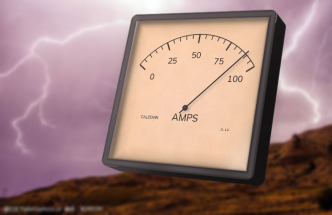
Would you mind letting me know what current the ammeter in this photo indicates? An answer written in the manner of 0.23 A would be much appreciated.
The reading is 90 A
